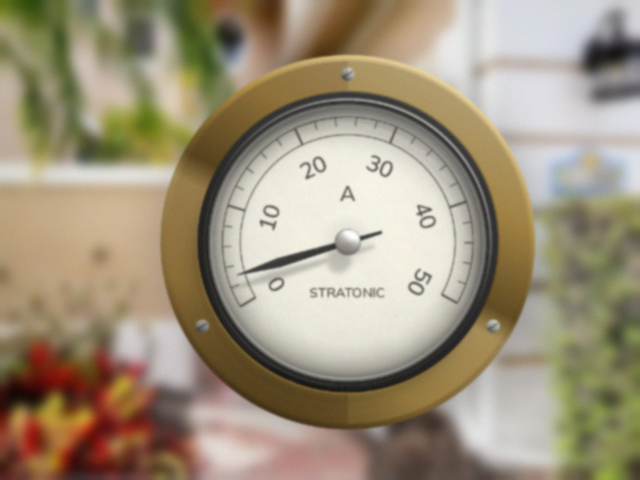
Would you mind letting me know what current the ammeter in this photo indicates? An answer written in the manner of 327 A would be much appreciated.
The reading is 3 A
